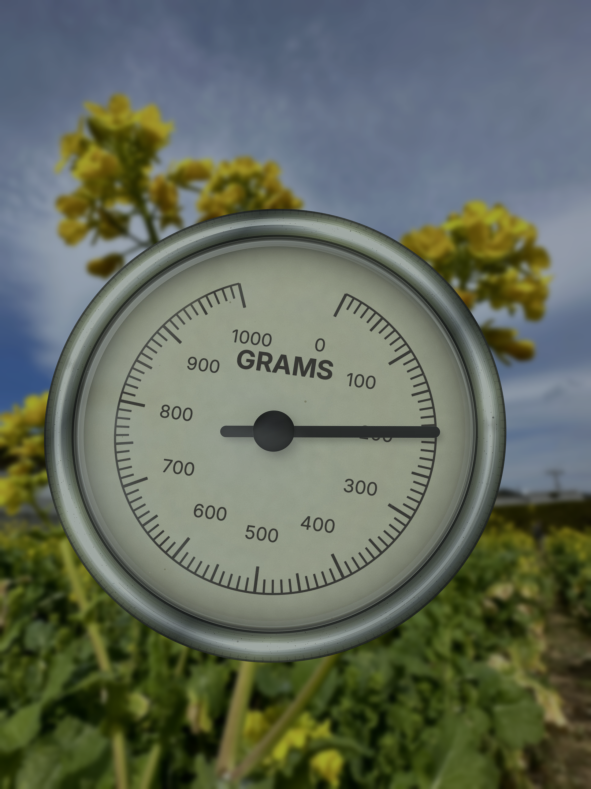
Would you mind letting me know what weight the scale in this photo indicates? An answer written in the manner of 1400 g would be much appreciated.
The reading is 200 g
